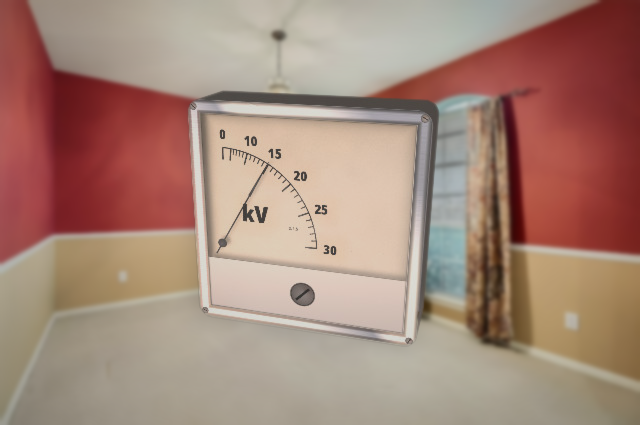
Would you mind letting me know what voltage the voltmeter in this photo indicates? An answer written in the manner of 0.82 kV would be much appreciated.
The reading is 15 kV
